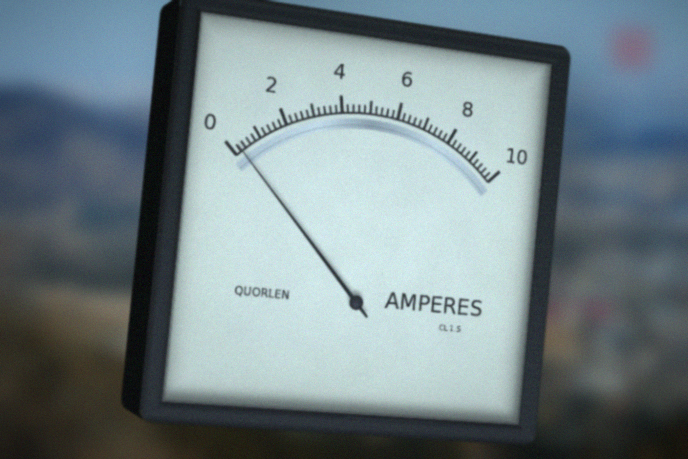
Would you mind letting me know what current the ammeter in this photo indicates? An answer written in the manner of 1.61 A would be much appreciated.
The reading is 0.2 A
